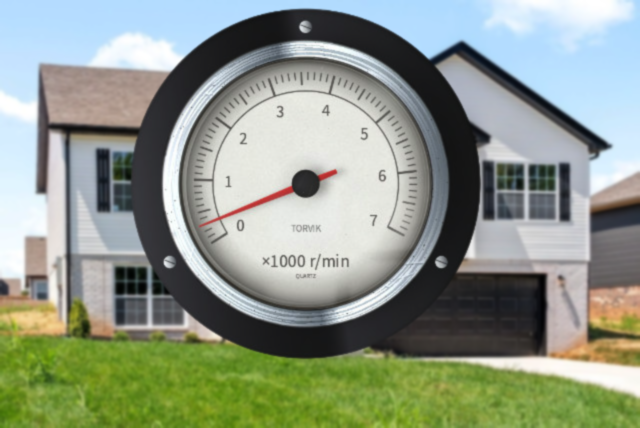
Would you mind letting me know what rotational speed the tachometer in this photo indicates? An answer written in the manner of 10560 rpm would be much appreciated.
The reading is 300 rpm
